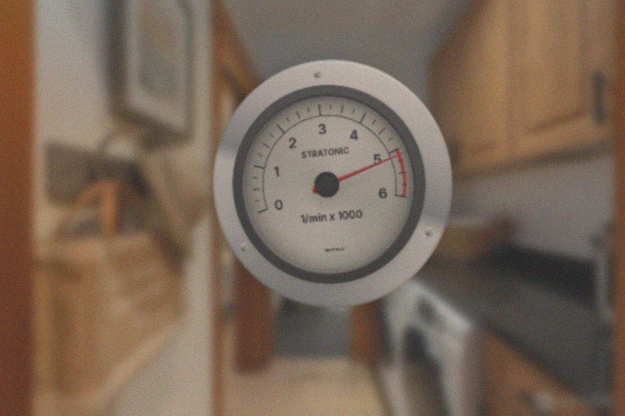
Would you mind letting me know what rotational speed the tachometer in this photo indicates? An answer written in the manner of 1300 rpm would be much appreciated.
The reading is 5125 rpm
